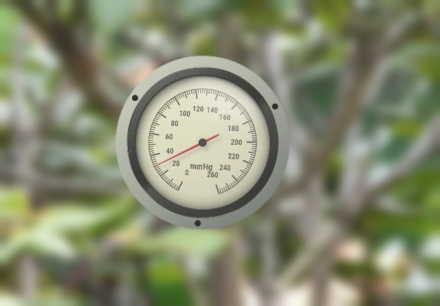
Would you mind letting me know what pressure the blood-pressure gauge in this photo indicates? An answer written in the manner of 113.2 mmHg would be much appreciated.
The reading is 30 mmHg
